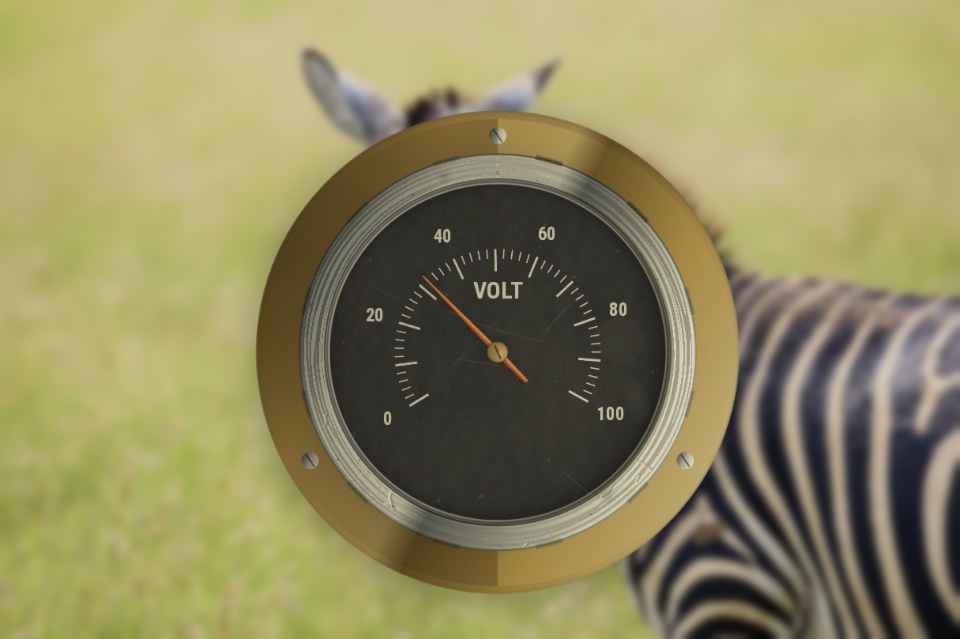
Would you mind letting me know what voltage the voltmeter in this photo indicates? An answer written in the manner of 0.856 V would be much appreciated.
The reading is 32 V
